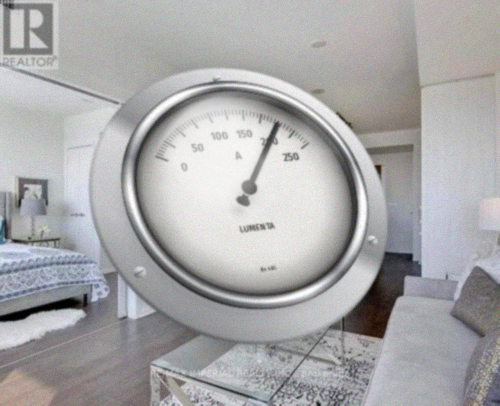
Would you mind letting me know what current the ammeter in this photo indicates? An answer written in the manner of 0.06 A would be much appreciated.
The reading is 200 A
